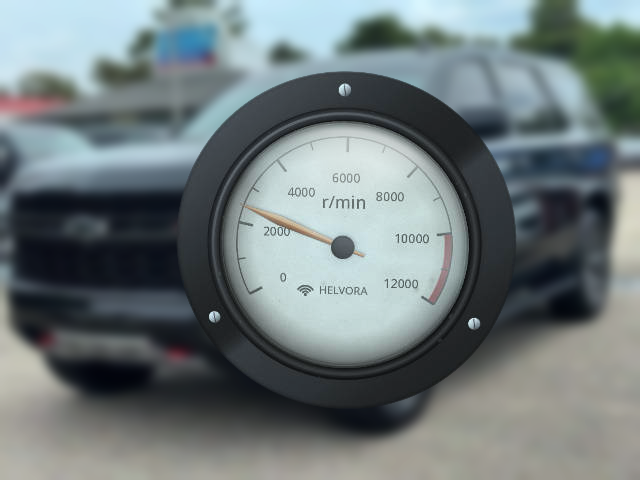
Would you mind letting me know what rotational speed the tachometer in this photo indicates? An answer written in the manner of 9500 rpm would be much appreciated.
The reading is 2500 rpm
